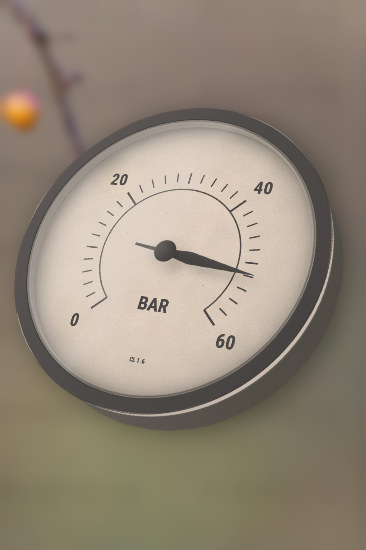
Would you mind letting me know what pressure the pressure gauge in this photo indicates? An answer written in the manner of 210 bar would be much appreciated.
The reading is 52 bar
